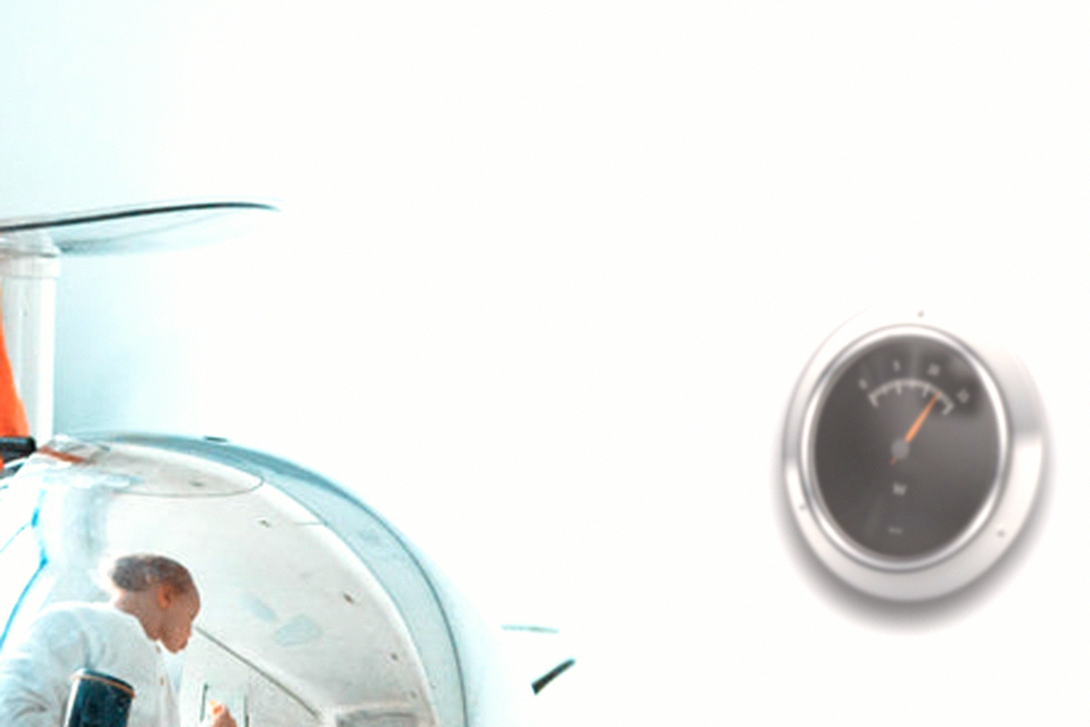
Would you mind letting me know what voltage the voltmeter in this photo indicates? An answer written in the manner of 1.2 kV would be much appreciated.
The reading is 12.5 kV
